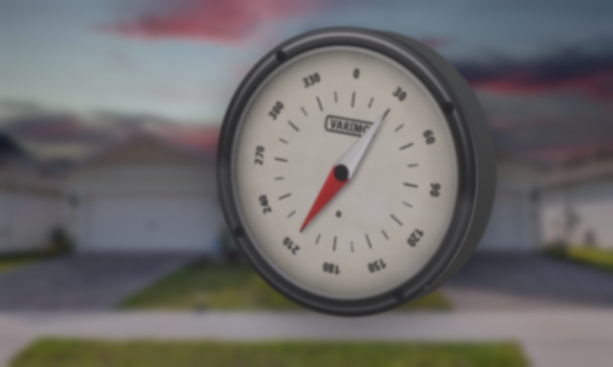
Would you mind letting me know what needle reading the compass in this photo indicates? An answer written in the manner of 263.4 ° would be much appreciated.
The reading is 210 °
